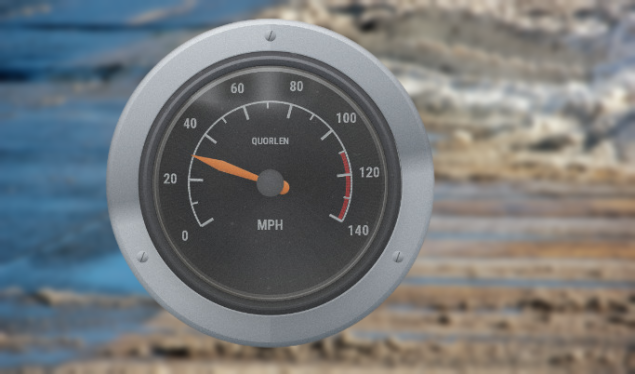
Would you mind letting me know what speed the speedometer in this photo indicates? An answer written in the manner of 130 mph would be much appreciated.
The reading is 30 mph
